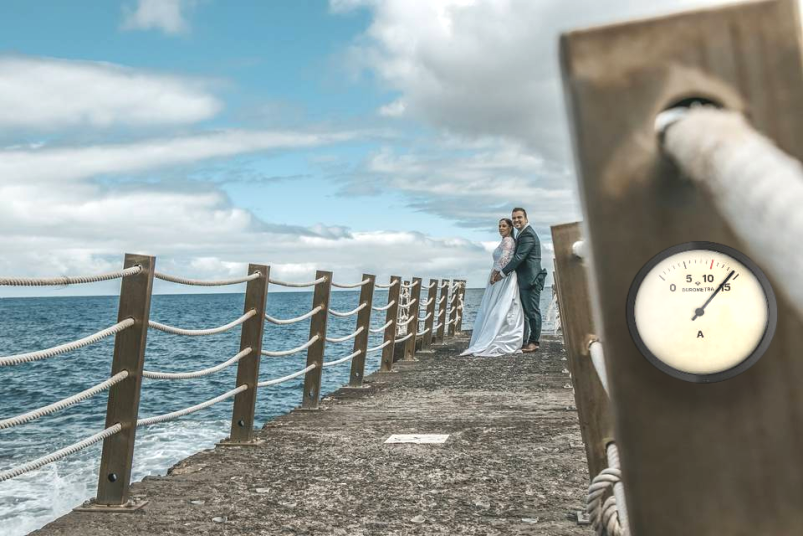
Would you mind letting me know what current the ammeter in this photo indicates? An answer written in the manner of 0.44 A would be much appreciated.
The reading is 14 A
